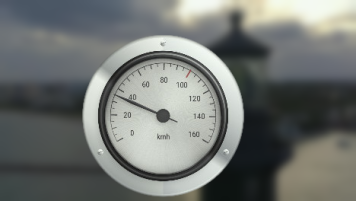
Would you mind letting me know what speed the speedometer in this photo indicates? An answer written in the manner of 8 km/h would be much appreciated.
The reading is 35 km/h
